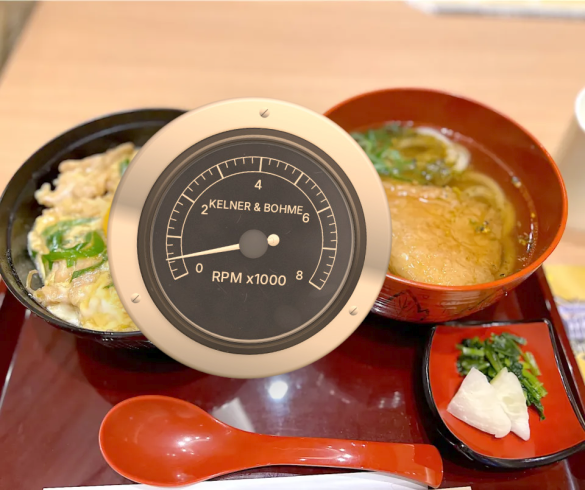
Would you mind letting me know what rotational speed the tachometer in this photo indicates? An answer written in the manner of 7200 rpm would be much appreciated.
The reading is 500 rpm
